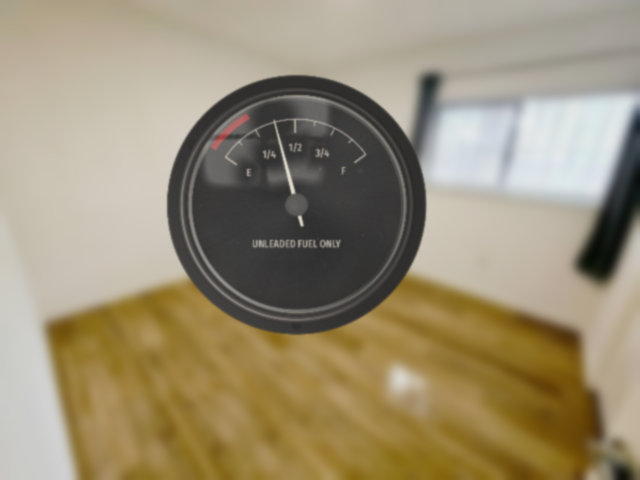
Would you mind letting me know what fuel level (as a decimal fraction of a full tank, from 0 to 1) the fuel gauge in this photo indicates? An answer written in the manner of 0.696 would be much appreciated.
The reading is 0.375
